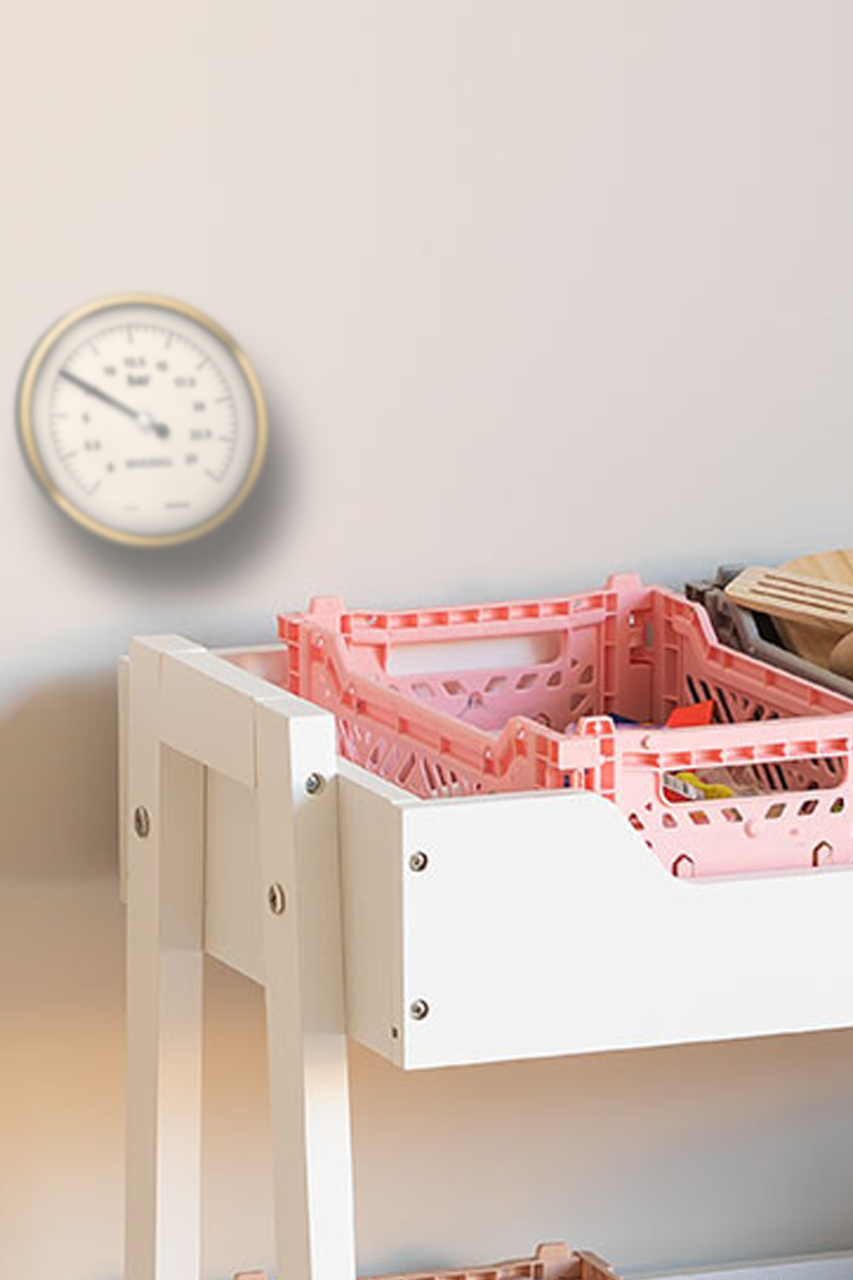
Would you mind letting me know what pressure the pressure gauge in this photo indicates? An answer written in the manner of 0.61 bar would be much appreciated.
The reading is 7.5 bar
